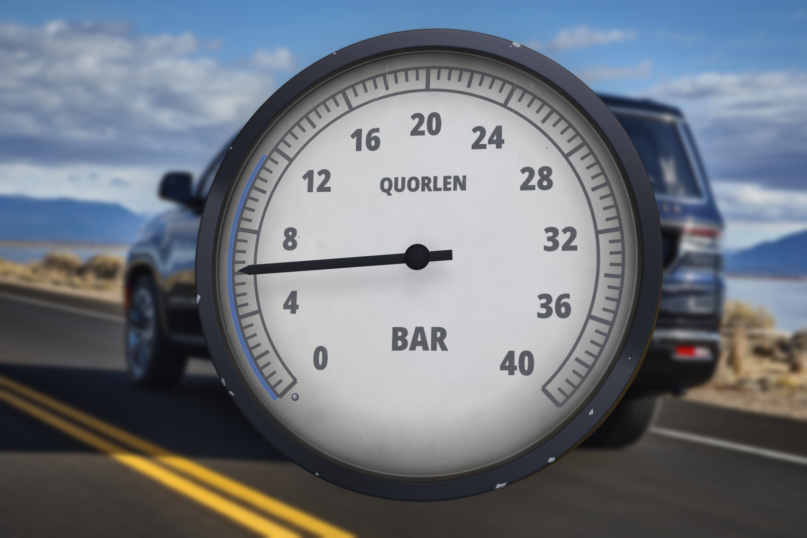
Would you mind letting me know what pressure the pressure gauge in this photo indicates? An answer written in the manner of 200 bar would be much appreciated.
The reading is 6 bar
